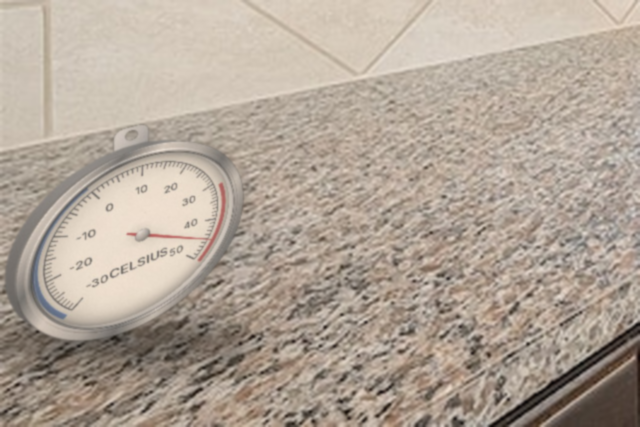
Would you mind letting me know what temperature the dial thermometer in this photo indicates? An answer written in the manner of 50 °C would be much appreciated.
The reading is 45 °C
